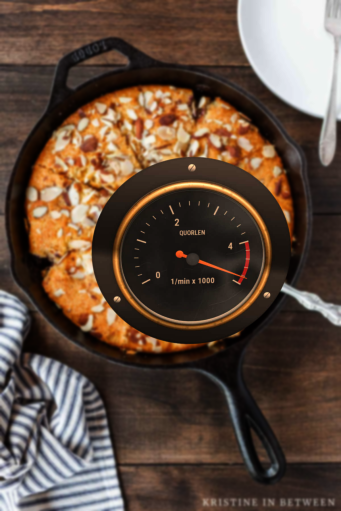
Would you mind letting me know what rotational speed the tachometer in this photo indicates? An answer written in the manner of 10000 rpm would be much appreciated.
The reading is 4800 rpm
